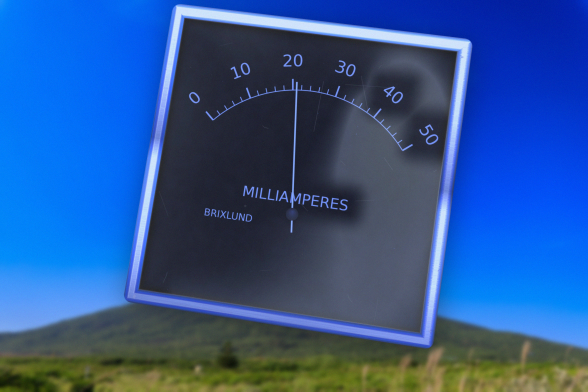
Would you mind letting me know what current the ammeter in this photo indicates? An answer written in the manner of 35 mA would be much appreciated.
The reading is 21 mA
